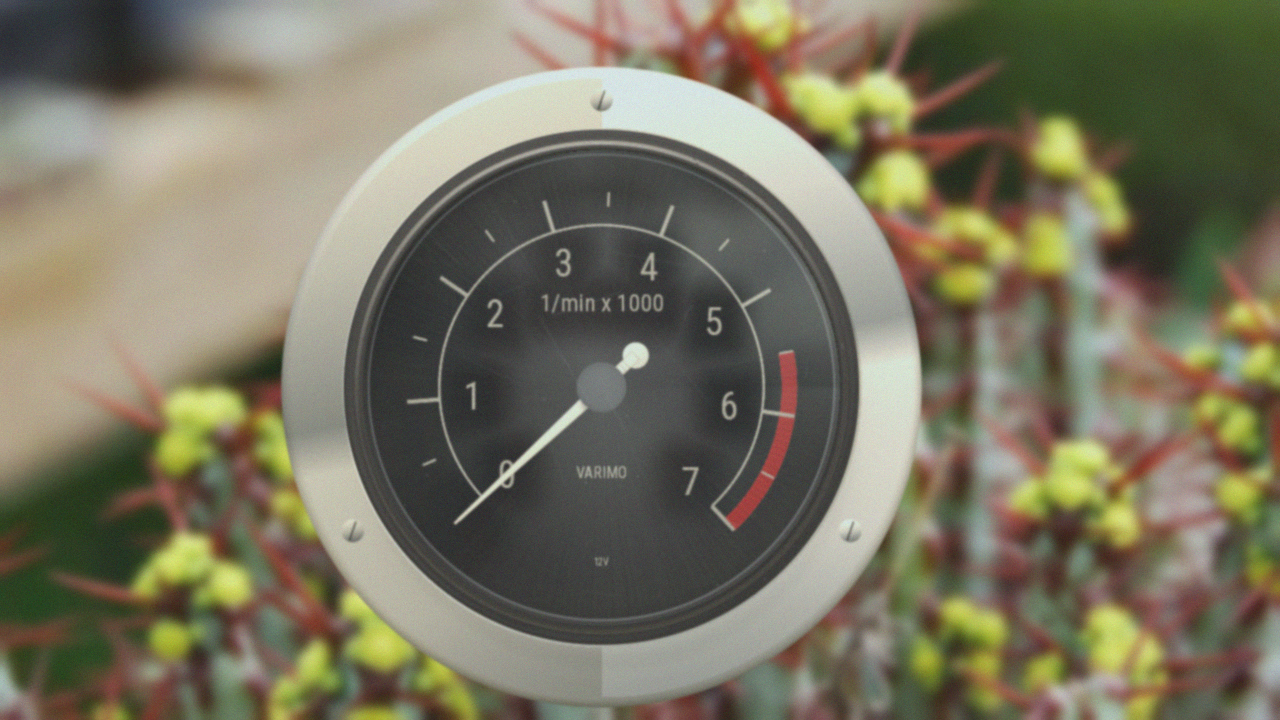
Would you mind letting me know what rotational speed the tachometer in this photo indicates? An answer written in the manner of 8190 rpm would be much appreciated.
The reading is 0 rpm
